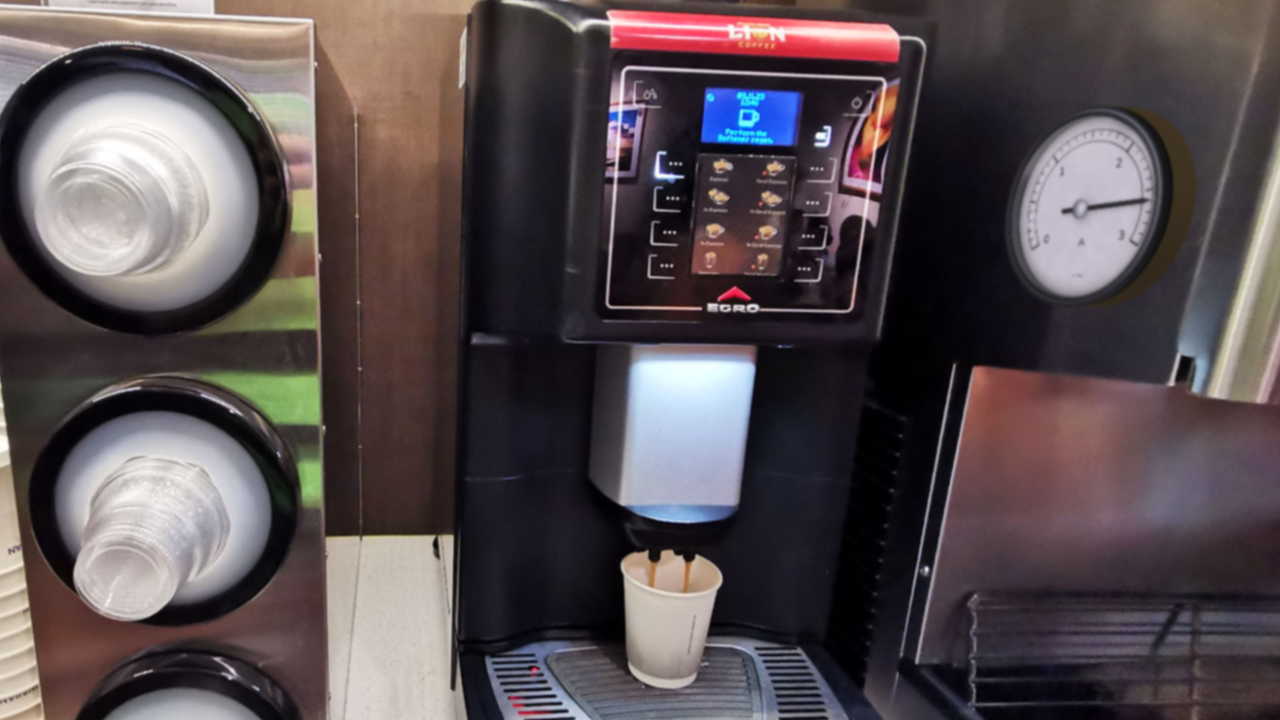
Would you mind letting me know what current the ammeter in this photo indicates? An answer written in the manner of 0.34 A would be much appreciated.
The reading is 2.6 A
